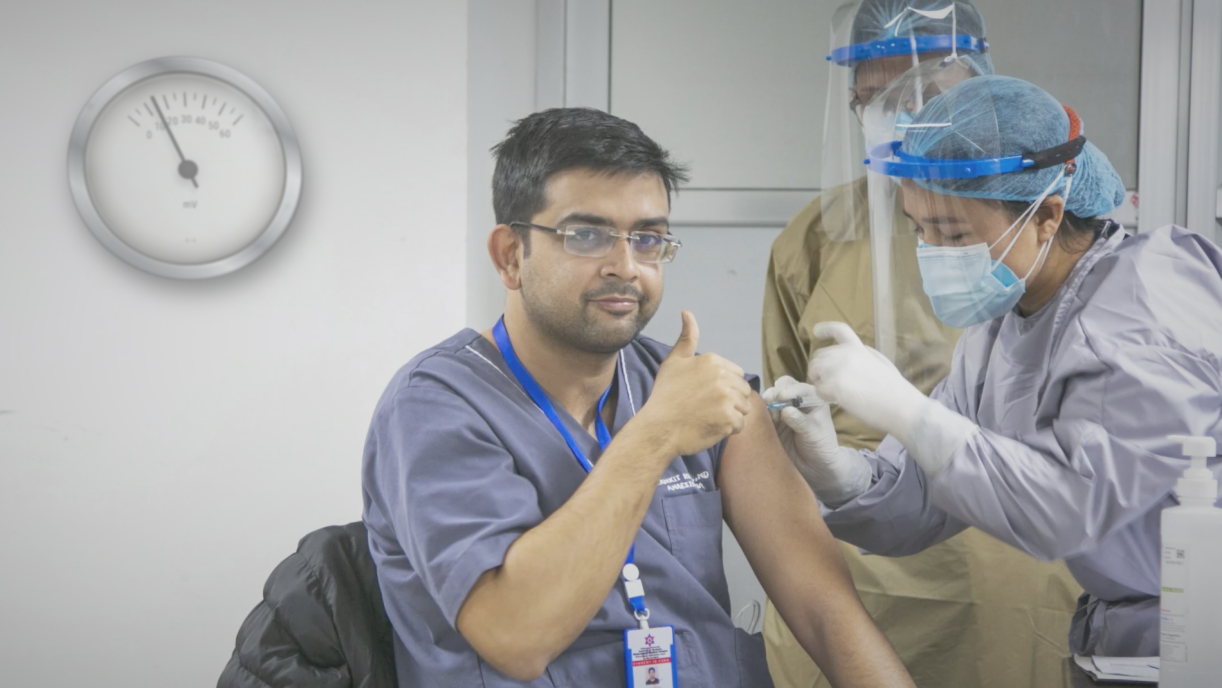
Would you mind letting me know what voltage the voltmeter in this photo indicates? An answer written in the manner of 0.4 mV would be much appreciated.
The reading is 15 mV
